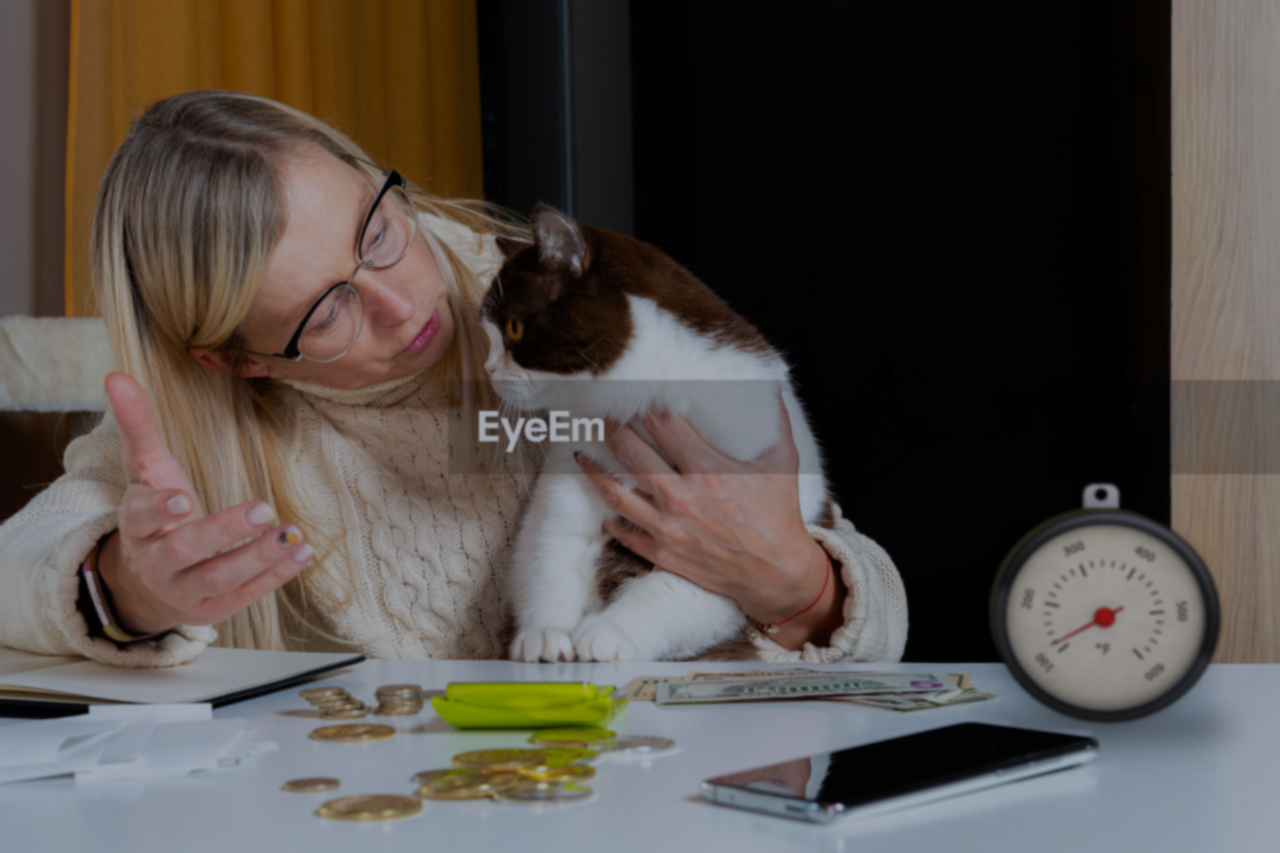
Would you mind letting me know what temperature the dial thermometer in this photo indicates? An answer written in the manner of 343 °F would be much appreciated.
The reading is 120 °F
